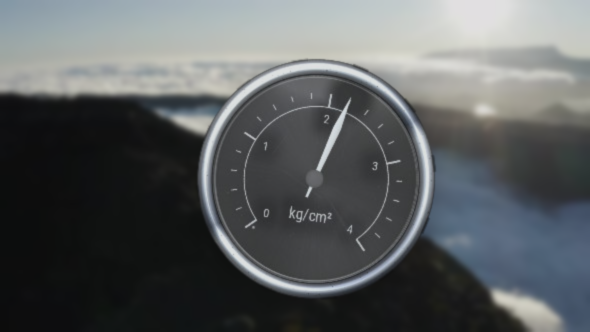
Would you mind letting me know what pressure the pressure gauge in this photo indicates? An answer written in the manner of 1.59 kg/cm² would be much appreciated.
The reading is 2.2 kg/cm²
